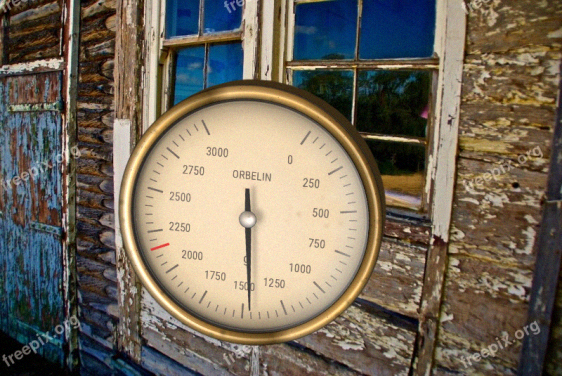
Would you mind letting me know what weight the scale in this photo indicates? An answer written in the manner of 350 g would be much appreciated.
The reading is 1450 g
